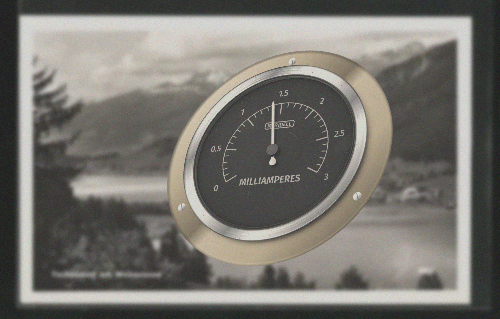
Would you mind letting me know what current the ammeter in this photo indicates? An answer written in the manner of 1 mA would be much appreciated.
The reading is 1.4 mA
